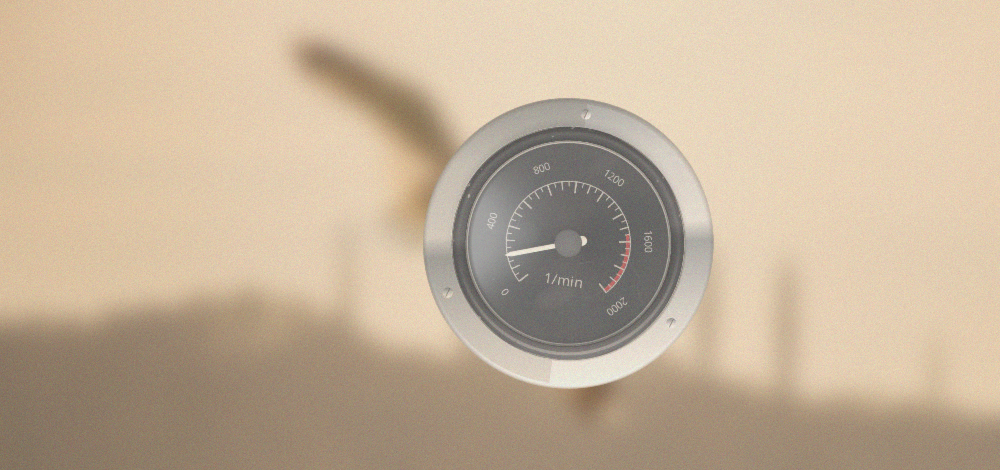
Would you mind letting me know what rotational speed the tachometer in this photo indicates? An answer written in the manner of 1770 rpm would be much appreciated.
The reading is 200 rpm
